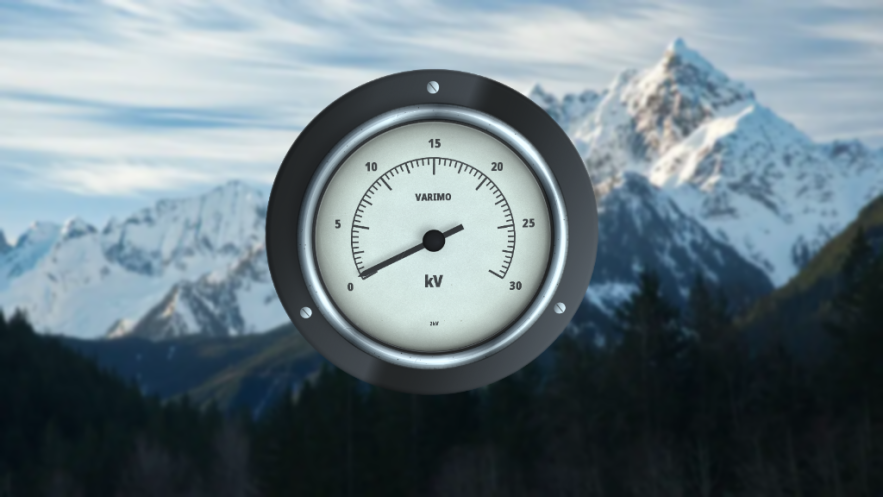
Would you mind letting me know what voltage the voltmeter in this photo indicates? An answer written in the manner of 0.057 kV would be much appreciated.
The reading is 0.5 kV
